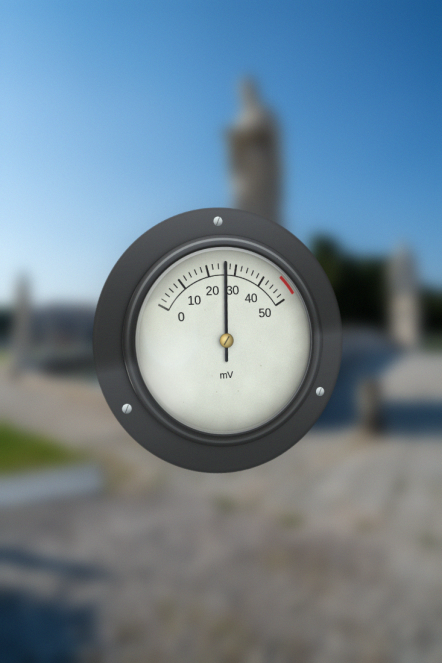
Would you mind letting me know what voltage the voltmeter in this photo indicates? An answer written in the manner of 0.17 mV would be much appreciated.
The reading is 26 mV
